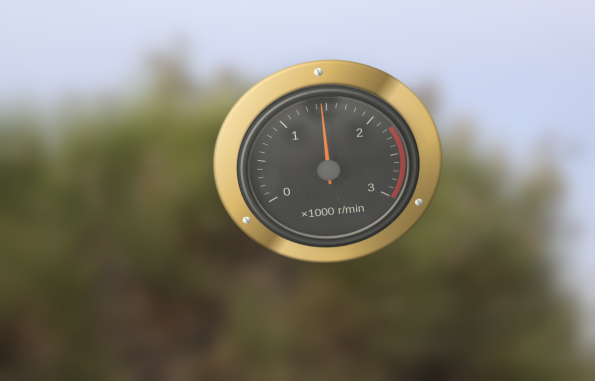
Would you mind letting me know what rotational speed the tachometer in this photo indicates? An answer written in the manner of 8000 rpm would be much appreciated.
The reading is 1450 rpm
